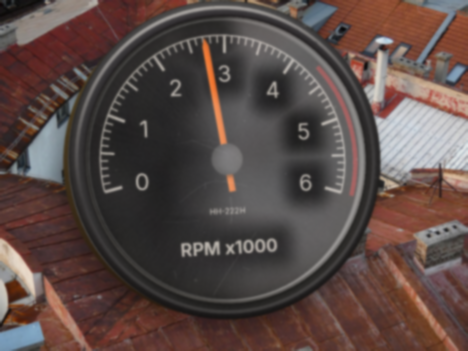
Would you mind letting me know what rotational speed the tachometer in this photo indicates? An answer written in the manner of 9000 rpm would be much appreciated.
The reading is 2700 rpm
